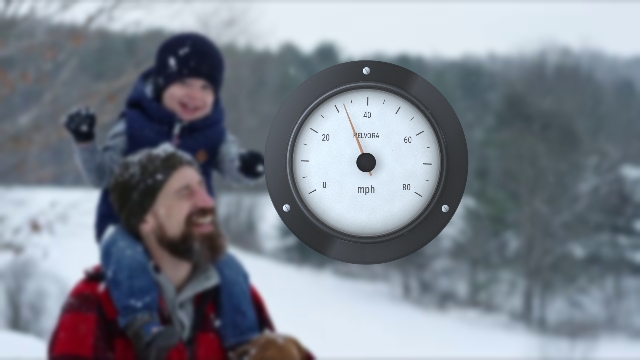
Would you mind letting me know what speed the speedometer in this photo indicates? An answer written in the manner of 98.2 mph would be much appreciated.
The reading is 32.5 mph
